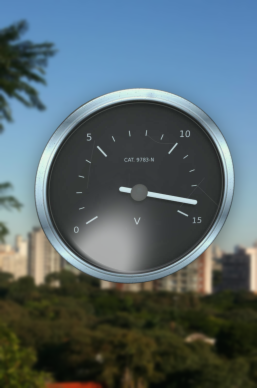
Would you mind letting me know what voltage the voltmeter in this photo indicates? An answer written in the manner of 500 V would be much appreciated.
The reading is 14 V
